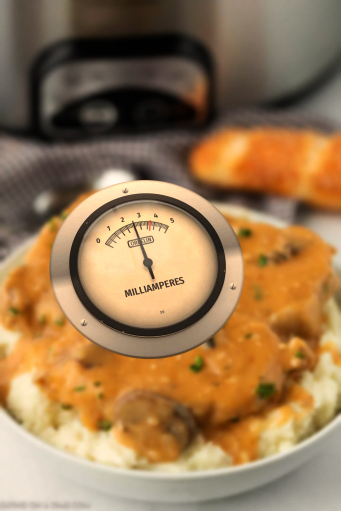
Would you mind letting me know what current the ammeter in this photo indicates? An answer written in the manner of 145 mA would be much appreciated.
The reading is 2.5 mA
